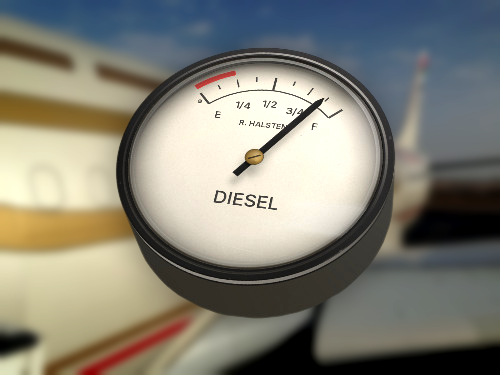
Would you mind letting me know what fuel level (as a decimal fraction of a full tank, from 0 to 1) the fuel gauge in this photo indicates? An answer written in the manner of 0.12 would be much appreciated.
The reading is 0.875
